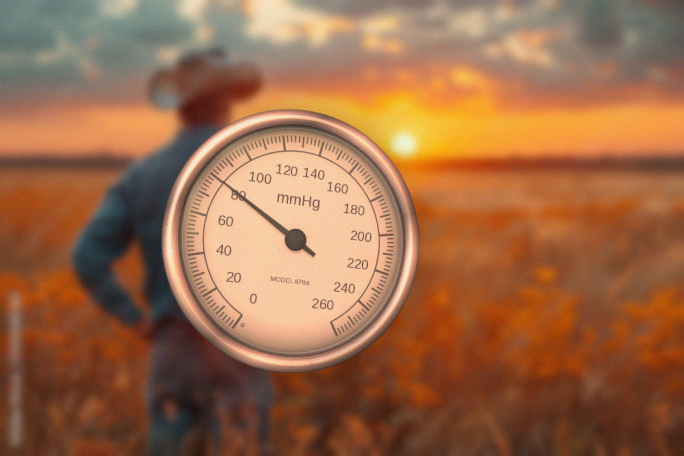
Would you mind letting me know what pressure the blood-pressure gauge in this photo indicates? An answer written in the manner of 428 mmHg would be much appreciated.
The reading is 80 mmHg
